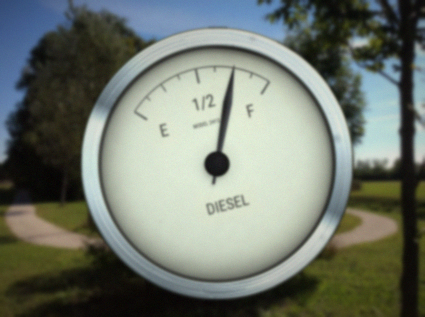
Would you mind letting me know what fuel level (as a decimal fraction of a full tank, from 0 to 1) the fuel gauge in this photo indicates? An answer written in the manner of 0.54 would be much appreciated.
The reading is 0.75
